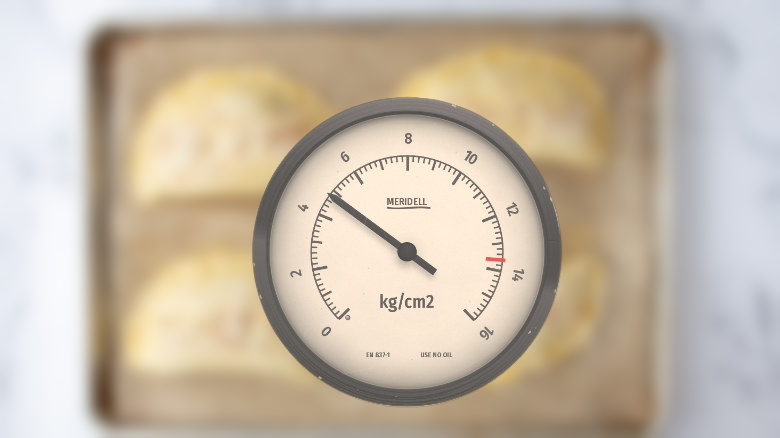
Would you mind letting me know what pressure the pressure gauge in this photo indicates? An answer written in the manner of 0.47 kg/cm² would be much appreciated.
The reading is 4.8 kg/cm²
